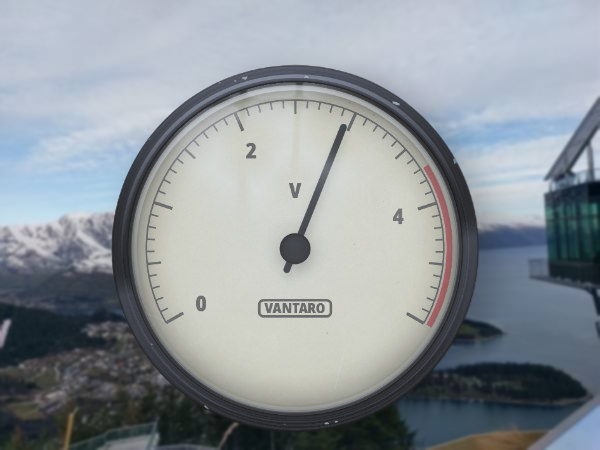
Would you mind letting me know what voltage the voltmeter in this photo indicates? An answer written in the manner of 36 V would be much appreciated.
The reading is 2.95 V
